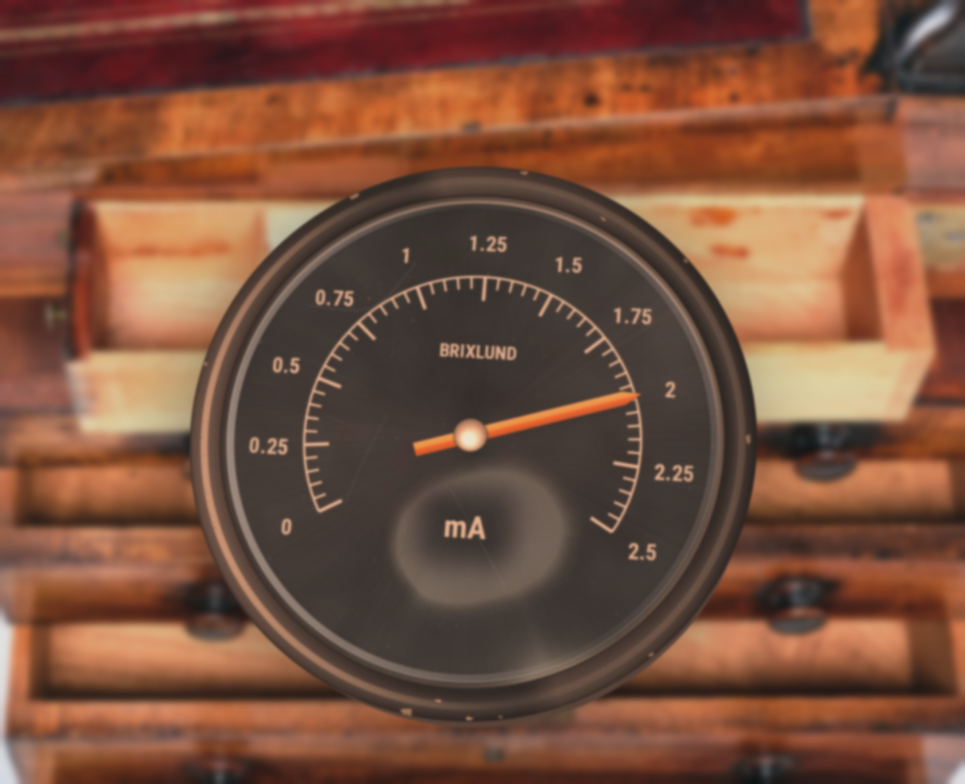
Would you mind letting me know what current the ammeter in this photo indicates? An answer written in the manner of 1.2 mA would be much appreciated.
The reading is 2 mA
